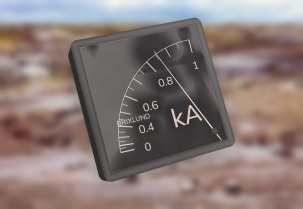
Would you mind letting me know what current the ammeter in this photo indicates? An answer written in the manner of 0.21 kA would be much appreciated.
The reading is 0.85 kA
